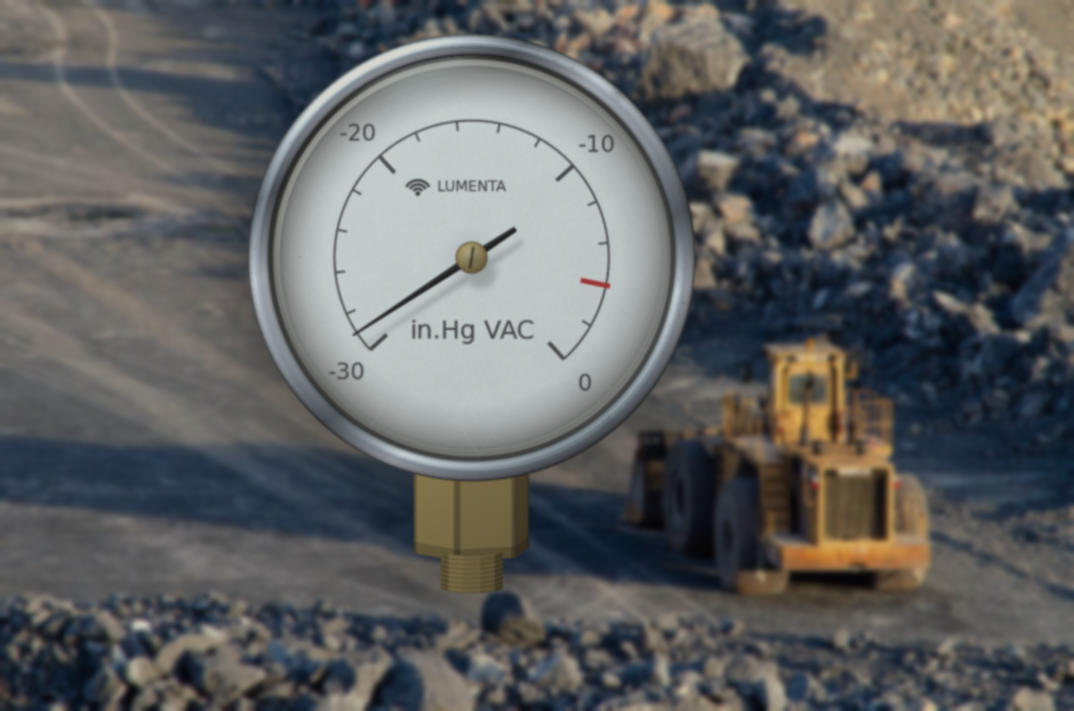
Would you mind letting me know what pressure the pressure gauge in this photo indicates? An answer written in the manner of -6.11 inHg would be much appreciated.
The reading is -29 inHg
